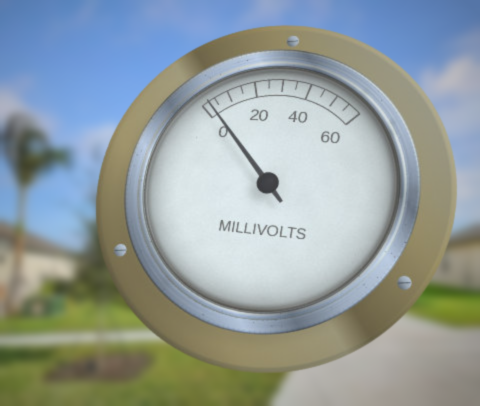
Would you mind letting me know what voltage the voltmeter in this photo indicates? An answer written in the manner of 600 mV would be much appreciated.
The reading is 2.5 mV
